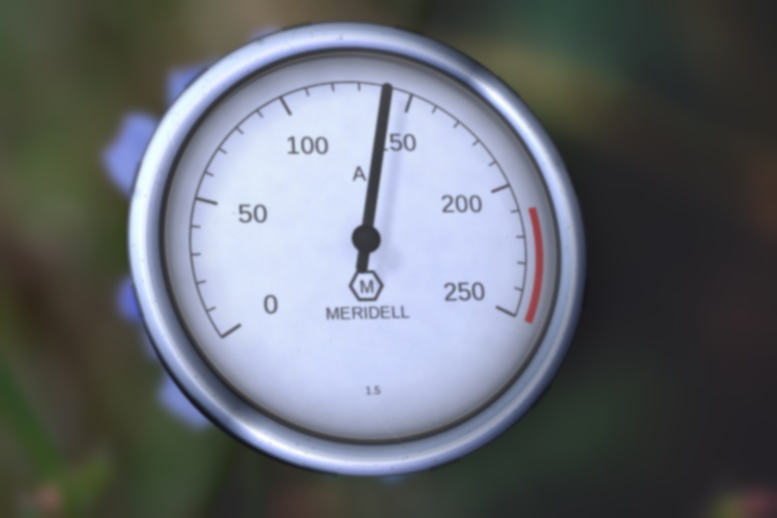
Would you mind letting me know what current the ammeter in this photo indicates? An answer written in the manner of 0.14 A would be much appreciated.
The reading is 140 A
